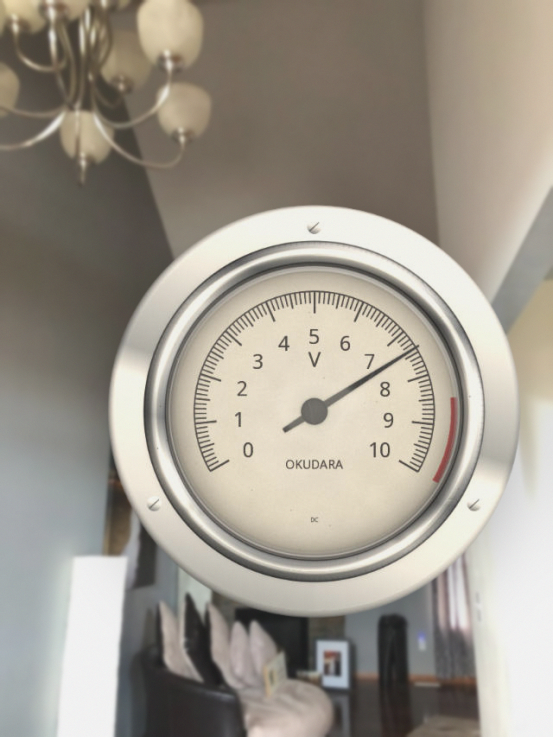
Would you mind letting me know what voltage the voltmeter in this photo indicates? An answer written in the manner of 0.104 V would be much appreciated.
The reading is 7.4 V
